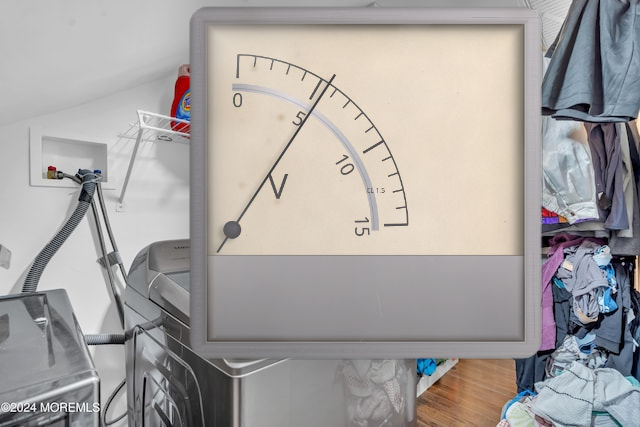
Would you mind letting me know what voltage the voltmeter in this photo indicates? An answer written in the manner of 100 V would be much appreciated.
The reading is 5.5 V
